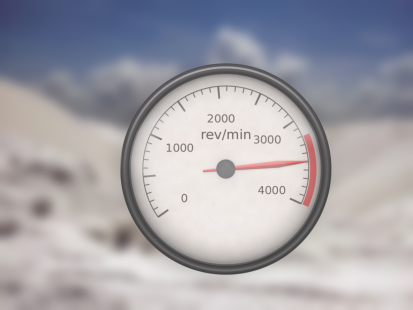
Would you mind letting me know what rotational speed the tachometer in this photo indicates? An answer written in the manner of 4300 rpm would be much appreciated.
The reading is 3500 rpm
